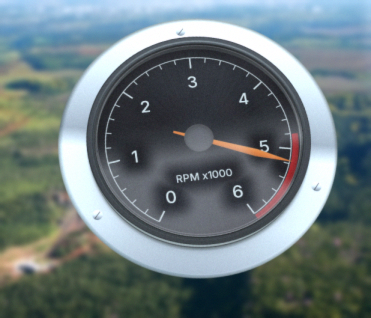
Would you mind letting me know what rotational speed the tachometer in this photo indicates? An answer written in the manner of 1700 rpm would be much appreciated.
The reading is 5200 rpm
